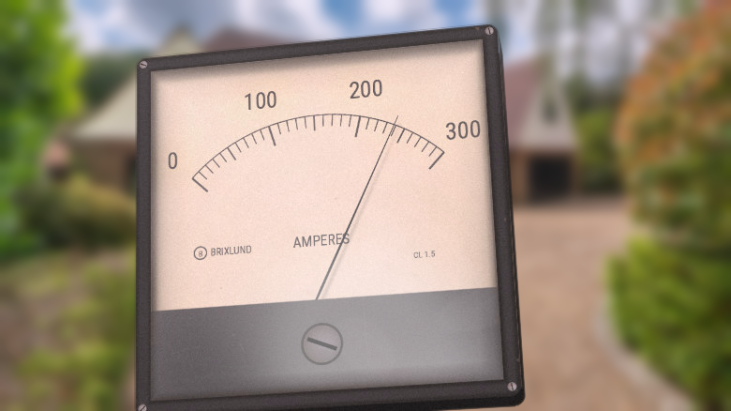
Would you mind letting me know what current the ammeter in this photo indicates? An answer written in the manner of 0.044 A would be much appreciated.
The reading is 240 A
